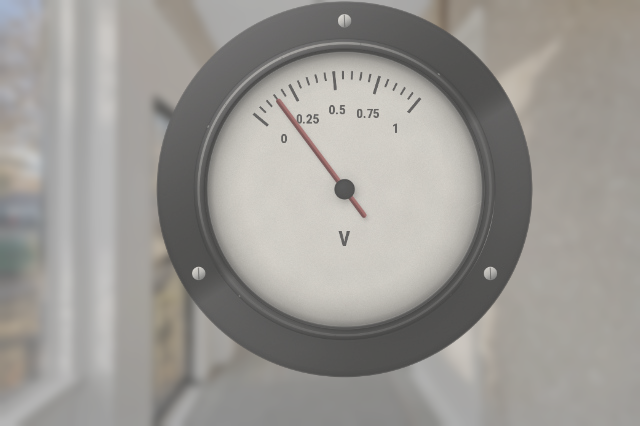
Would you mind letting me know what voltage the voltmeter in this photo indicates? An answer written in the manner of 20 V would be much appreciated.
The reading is 0.15 V
